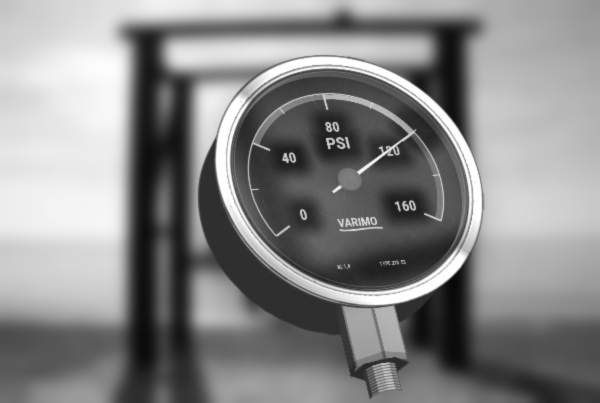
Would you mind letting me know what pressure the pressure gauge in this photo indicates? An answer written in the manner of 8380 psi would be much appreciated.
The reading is 120 psi
